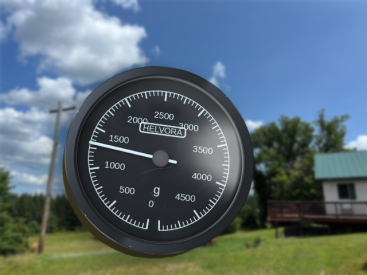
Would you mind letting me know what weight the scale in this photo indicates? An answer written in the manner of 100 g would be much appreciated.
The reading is 1300 g
